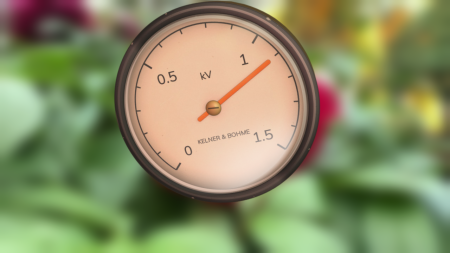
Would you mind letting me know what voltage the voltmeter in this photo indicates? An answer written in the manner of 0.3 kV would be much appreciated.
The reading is 1.1 kV
